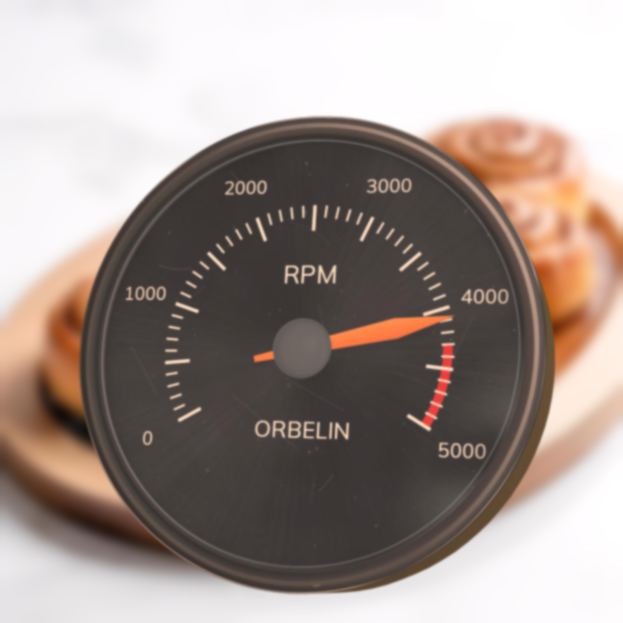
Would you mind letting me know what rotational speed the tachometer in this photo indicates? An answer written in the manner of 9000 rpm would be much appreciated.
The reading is 4100 rpm
